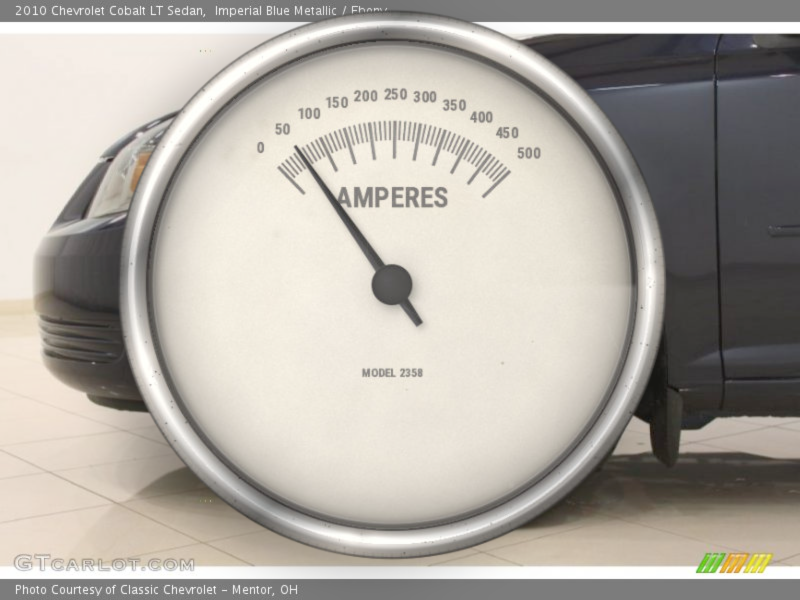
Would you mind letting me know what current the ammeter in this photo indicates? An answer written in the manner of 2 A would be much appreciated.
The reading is 50 A
